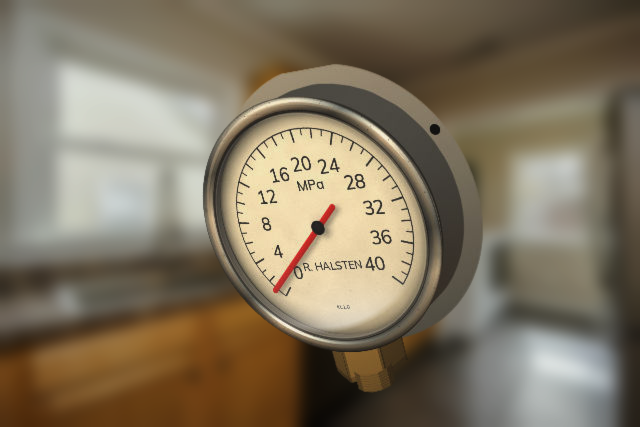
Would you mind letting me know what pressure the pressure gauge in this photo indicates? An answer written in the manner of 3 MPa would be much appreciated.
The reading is 1 MPa
